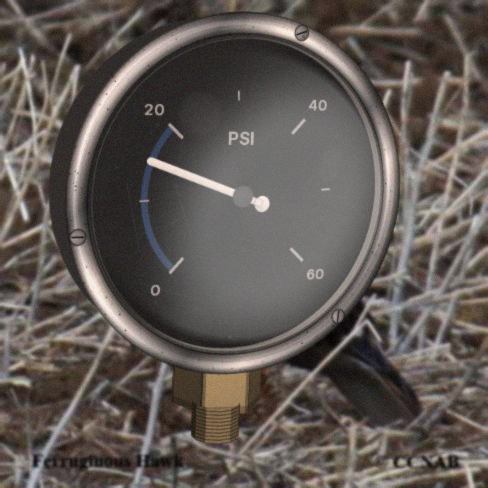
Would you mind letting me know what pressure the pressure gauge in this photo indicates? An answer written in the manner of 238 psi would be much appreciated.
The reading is 15 psi
